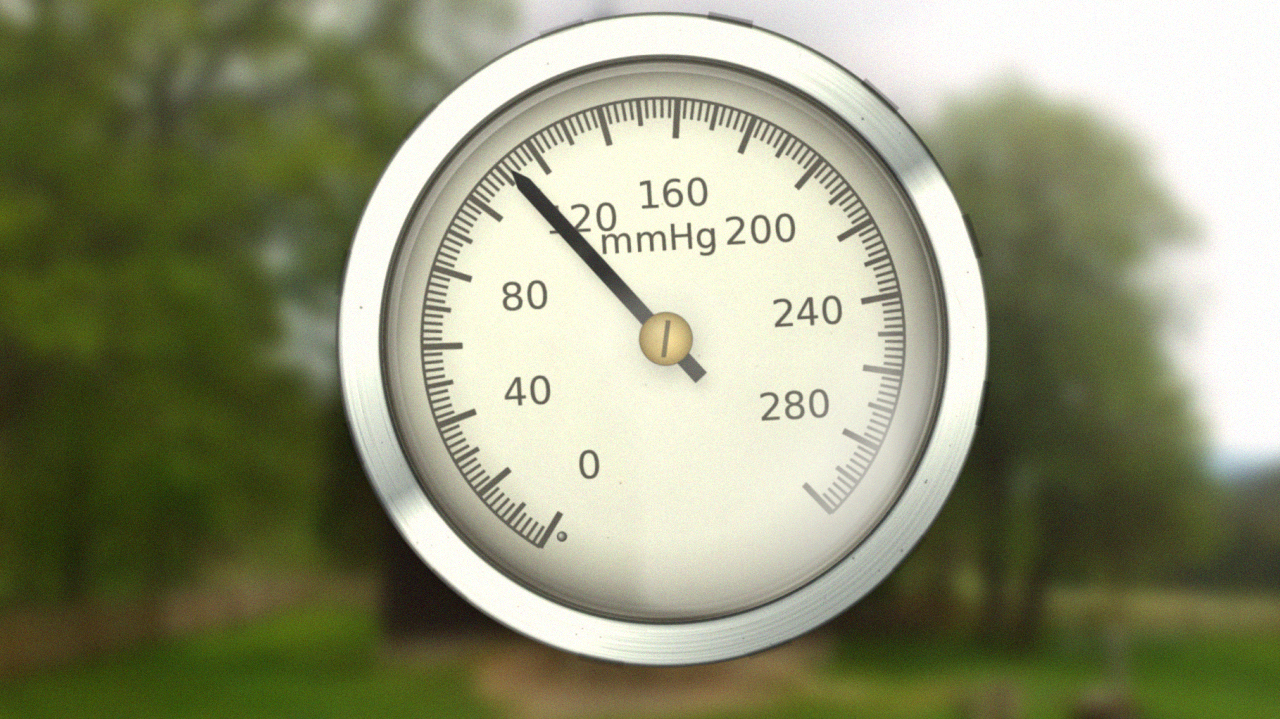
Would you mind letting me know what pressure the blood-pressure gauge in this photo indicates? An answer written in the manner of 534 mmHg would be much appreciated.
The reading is 112 mmHg
